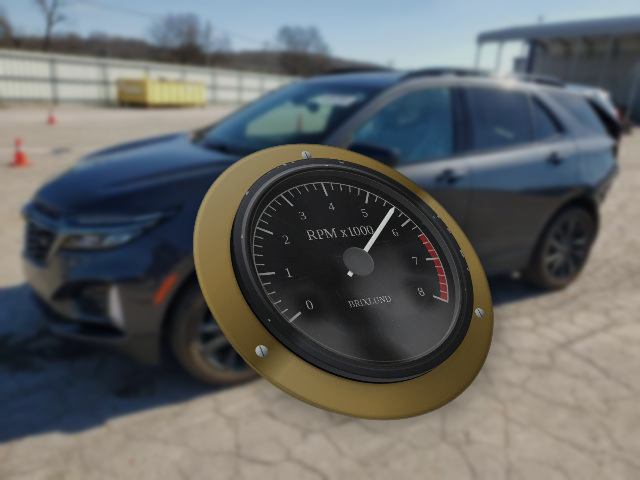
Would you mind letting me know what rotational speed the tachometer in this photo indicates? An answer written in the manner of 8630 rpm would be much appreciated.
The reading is 5600 rpm
